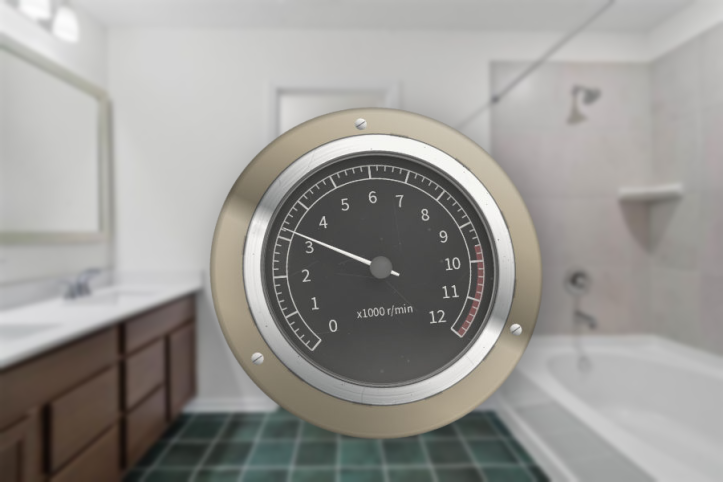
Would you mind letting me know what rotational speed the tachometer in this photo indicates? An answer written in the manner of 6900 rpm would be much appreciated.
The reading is 3200 rpm
